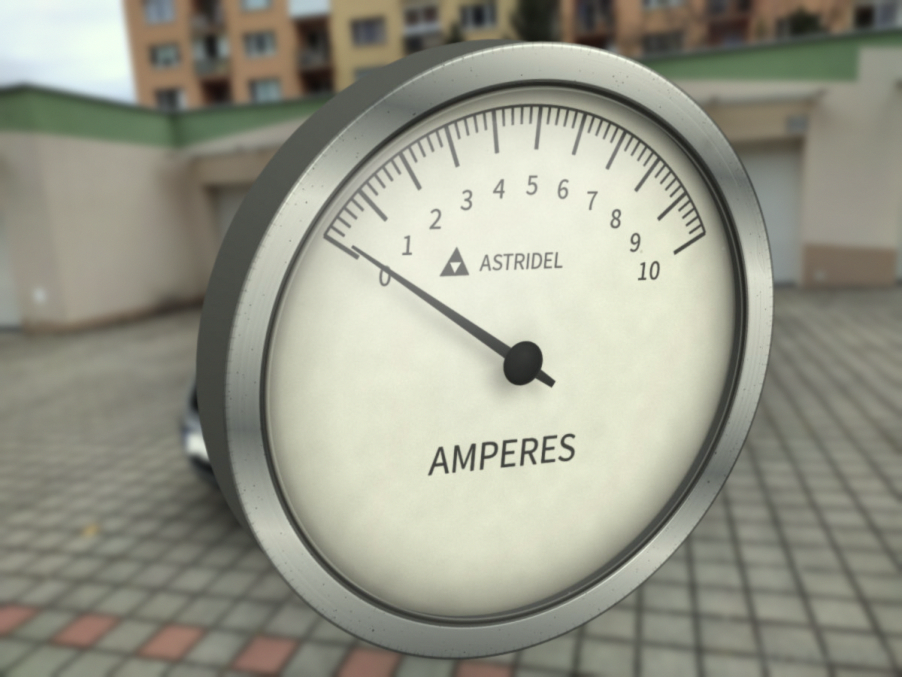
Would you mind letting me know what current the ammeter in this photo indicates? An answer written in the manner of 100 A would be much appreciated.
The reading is 0.1 A
